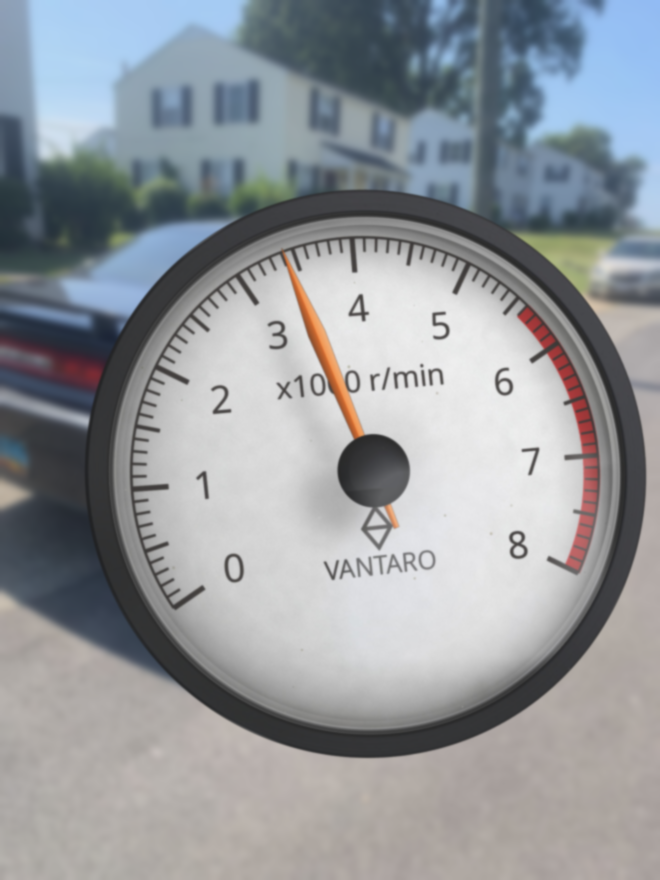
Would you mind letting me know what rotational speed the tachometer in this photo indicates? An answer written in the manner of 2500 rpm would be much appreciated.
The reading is 3400 rpm
